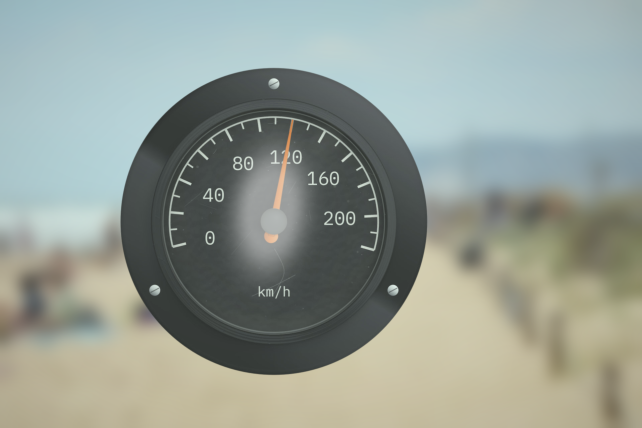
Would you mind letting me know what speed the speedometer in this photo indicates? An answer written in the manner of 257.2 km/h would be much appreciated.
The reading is 120 km/h
